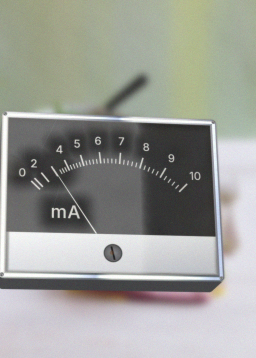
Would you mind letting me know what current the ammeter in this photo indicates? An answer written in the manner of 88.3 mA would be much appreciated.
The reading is 3 mA
